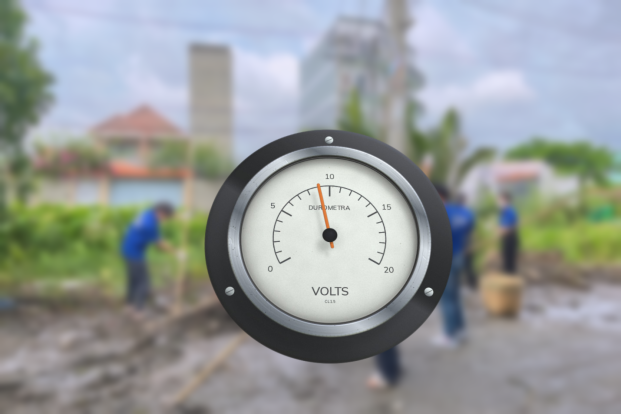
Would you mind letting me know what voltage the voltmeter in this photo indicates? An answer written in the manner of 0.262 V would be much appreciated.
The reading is 9 V
